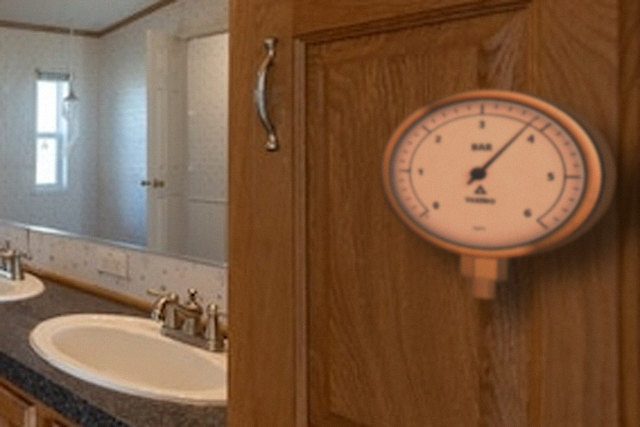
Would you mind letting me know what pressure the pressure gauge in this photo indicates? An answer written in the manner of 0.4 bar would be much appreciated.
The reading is 3.8 bar
